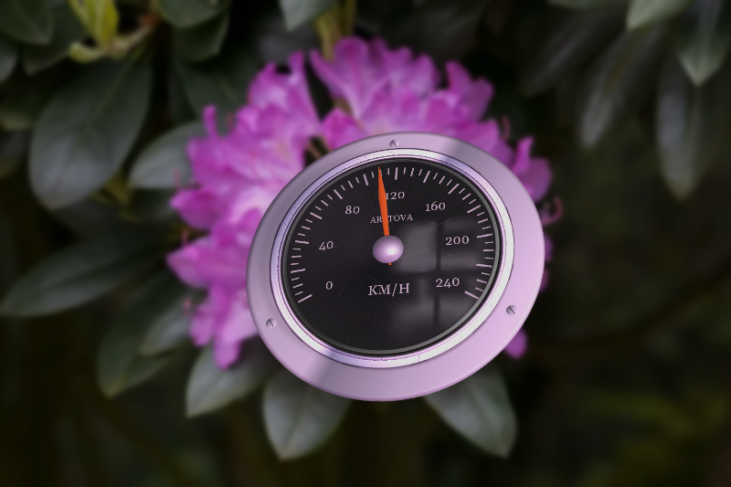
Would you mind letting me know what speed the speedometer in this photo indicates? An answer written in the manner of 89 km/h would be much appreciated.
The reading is 110 km/h
